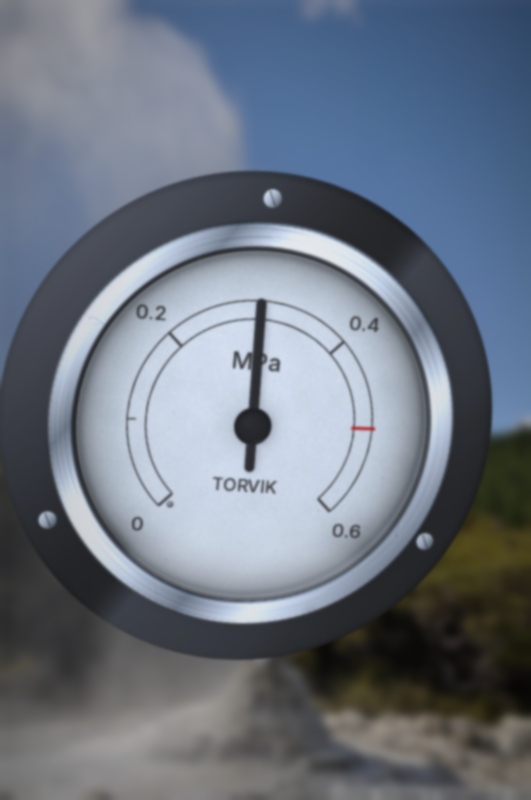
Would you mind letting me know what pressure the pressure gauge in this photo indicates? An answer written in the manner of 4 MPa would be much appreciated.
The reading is 0.3 MPa
